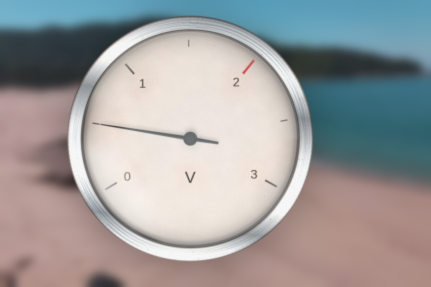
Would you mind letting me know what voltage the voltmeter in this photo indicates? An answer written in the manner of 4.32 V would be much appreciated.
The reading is 0.5 V
